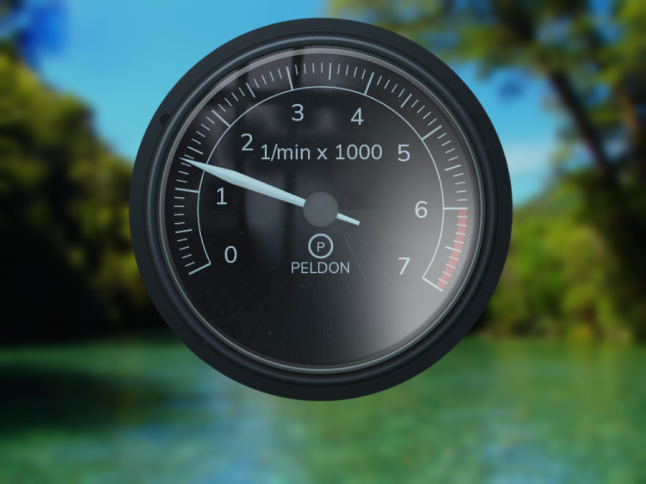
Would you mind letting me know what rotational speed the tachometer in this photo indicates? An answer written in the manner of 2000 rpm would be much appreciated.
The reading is 1350 rpm
